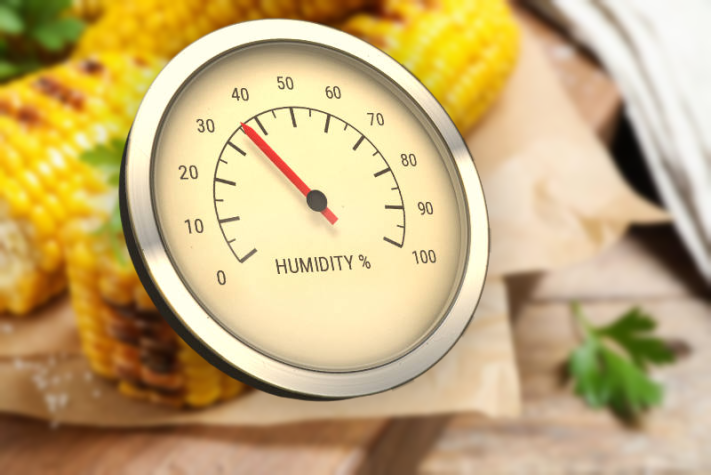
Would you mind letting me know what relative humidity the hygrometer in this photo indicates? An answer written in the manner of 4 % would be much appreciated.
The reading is 35 %
